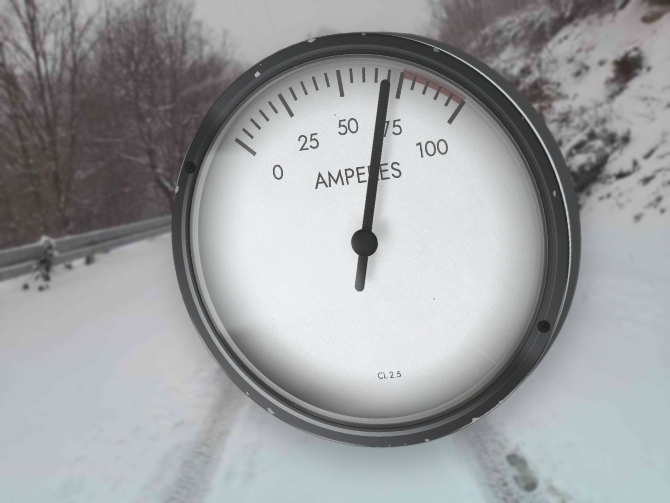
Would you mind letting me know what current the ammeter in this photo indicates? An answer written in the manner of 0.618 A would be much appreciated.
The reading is 70 A
